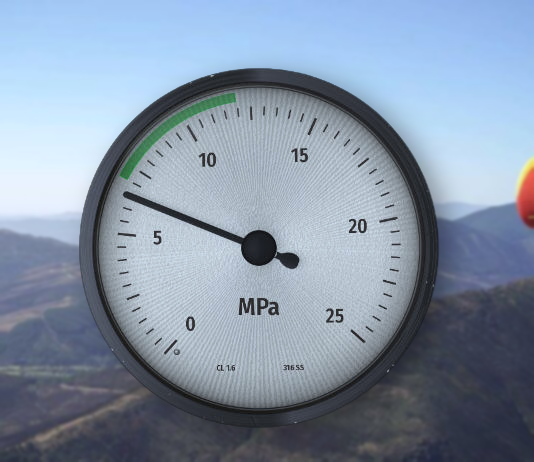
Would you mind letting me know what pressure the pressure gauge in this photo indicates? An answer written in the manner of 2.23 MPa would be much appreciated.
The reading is 6.5 MPa
